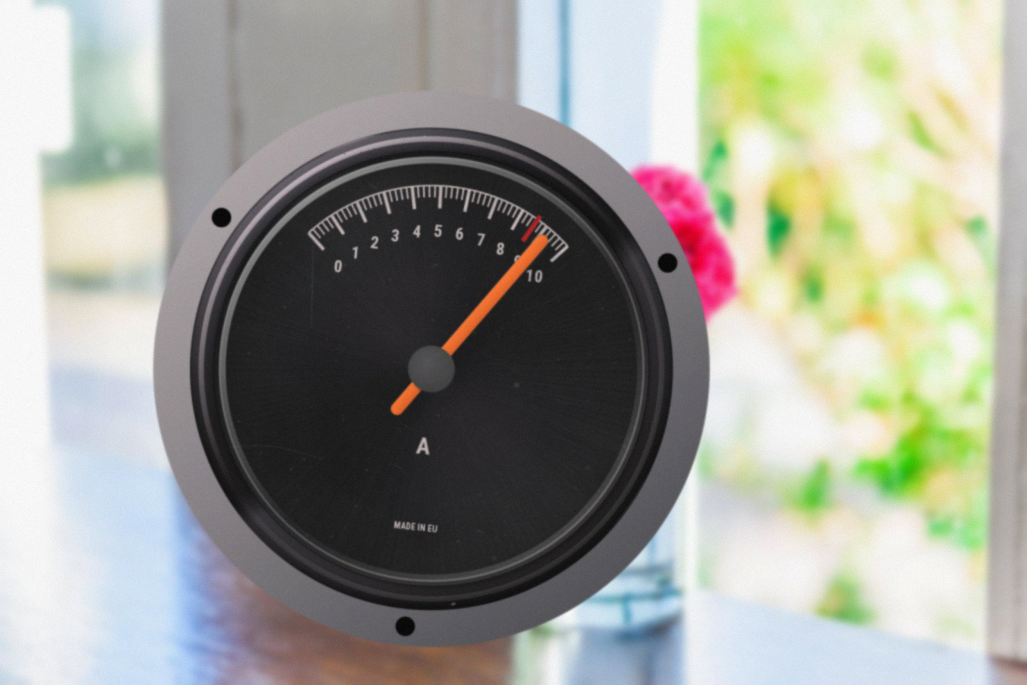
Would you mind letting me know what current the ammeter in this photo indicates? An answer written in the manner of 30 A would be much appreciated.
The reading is 9.2 A
